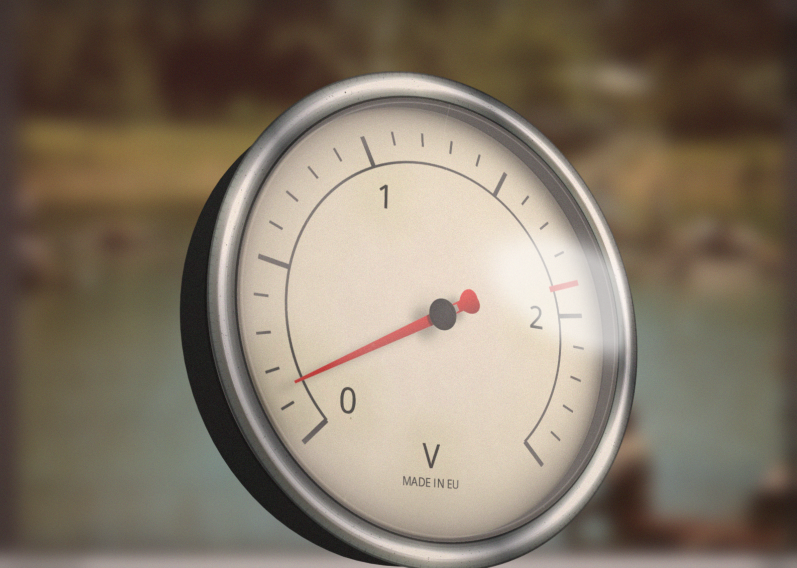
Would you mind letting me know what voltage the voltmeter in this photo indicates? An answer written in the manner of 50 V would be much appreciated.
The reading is 0.15 V
